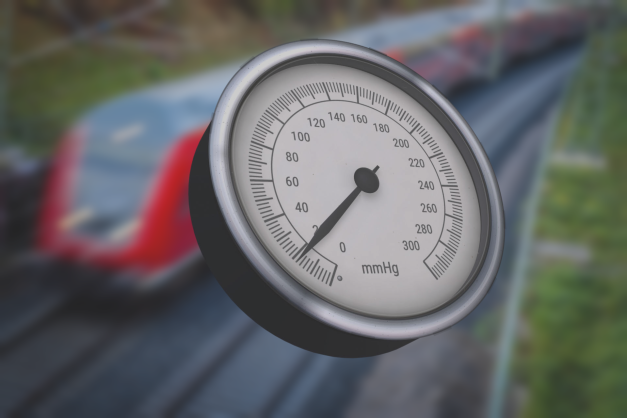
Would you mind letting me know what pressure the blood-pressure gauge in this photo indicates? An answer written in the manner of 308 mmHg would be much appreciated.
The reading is 18 mmHg
